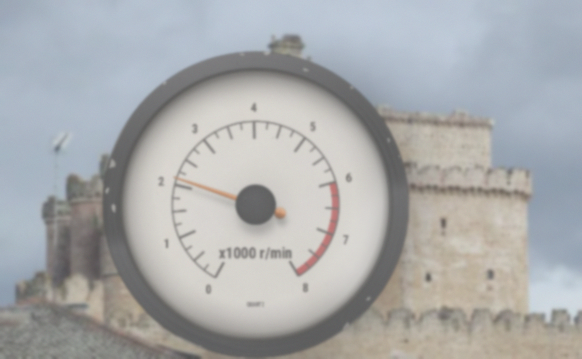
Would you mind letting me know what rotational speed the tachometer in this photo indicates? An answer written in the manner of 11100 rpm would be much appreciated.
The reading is 2125 rpm
